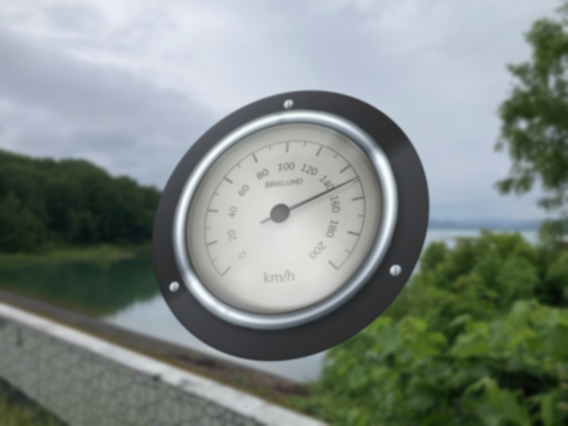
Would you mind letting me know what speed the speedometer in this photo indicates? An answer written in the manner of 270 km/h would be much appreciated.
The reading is 150 km/h
